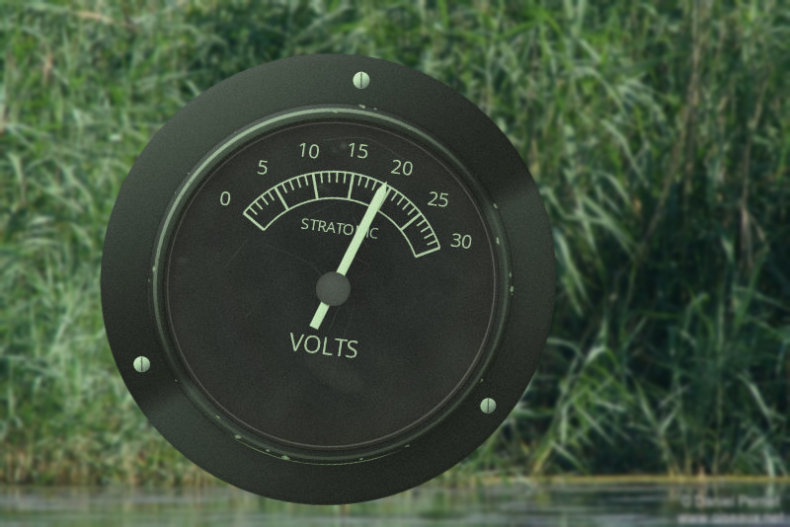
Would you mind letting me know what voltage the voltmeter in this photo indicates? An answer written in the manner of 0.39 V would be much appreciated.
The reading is 19 V
